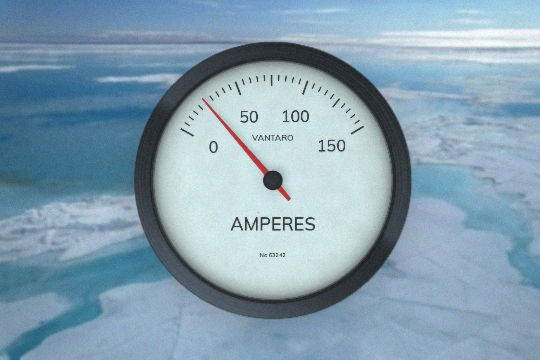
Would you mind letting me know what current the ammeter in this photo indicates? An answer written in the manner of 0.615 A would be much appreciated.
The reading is 25 A
